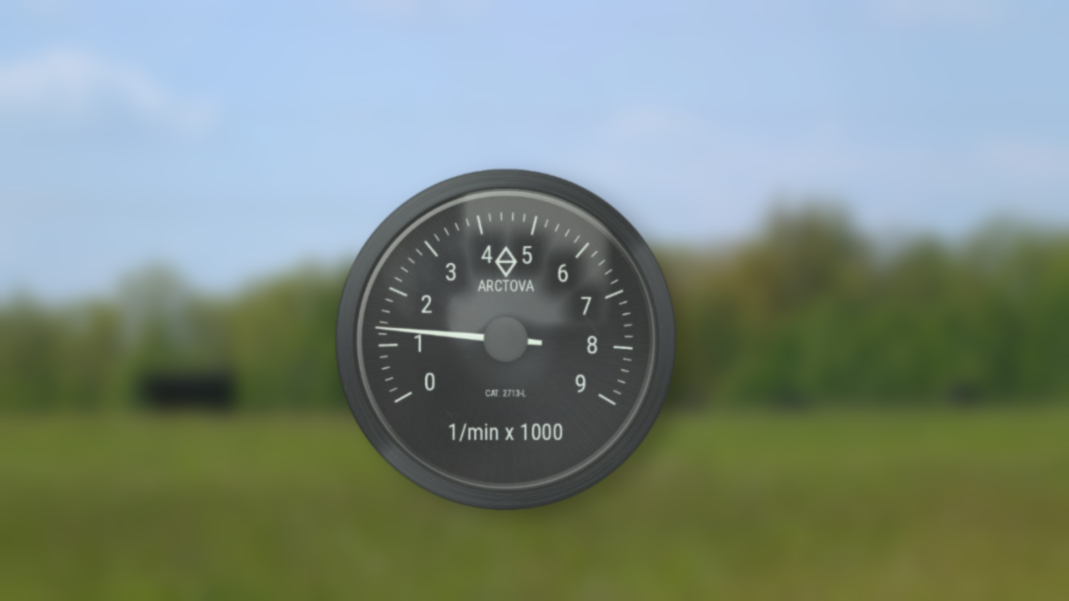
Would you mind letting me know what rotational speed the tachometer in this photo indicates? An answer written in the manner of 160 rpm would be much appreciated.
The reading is 1300 rpm
